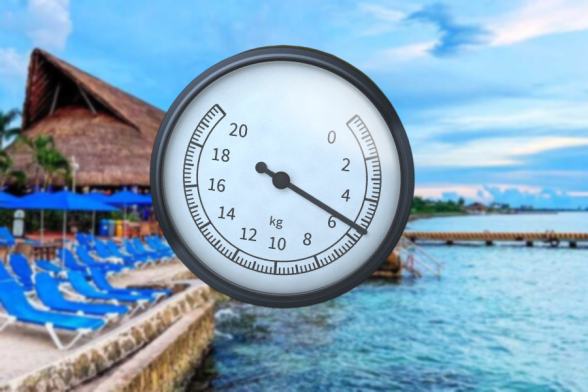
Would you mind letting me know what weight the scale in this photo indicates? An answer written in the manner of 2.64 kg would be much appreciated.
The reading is 5.4 kg
